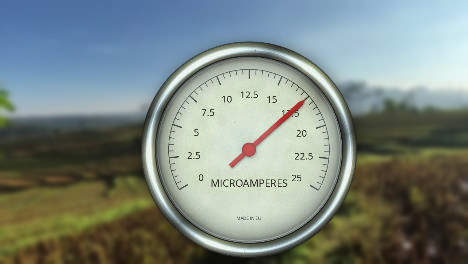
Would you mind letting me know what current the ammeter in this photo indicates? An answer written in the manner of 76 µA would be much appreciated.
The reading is 17.5 µA
